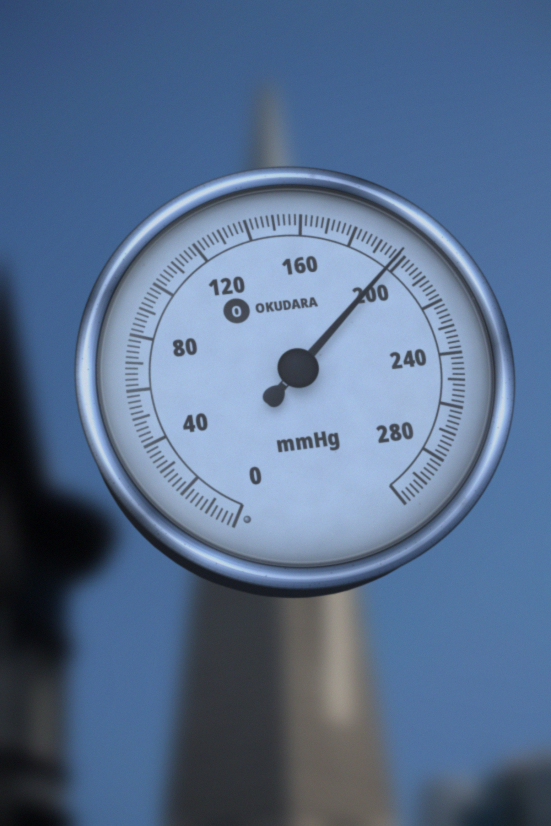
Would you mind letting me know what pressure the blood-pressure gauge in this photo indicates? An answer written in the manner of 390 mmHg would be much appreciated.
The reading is 198 mmHg
